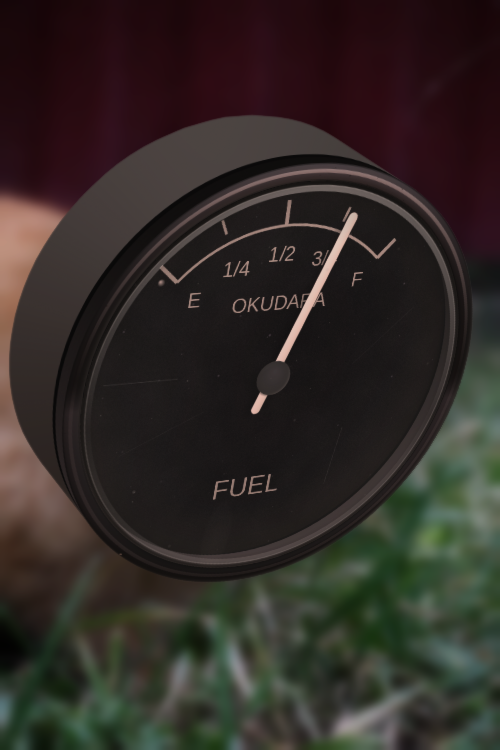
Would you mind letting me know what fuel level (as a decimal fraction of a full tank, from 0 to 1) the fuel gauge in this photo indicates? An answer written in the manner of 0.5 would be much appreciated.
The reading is 0.75
